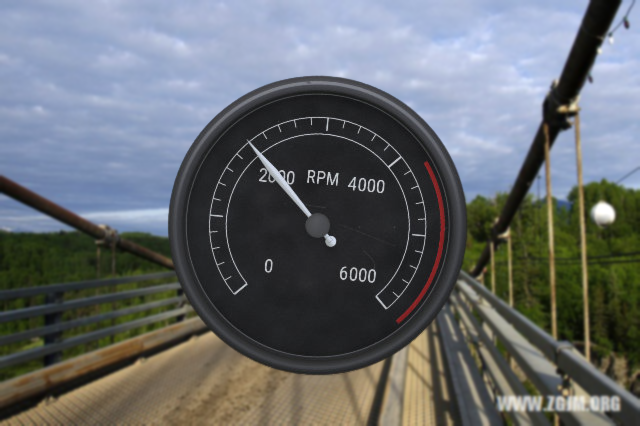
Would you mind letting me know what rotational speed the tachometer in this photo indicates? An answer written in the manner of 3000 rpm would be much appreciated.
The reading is 2000 rpm
